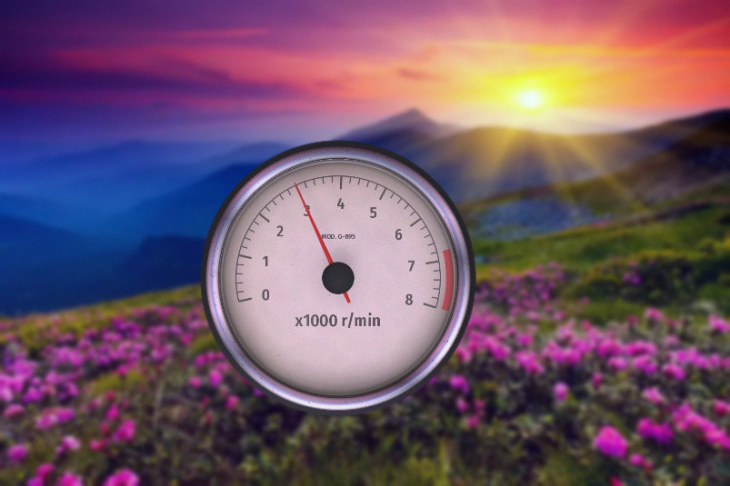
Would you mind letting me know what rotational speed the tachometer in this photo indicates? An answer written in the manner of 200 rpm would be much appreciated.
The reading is 3000 rpm
